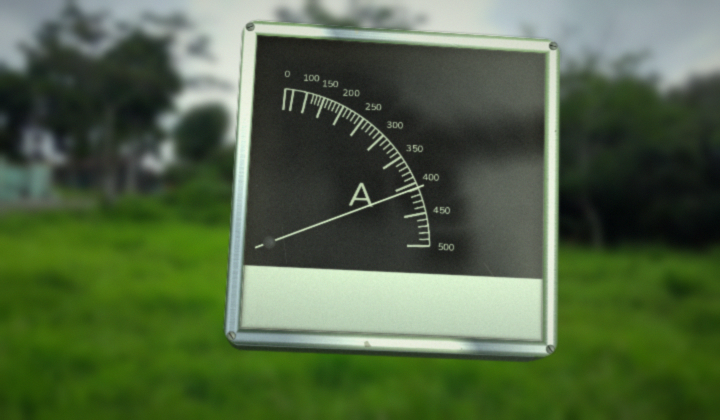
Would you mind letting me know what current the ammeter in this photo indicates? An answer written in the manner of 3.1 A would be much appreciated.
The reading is 410 A
